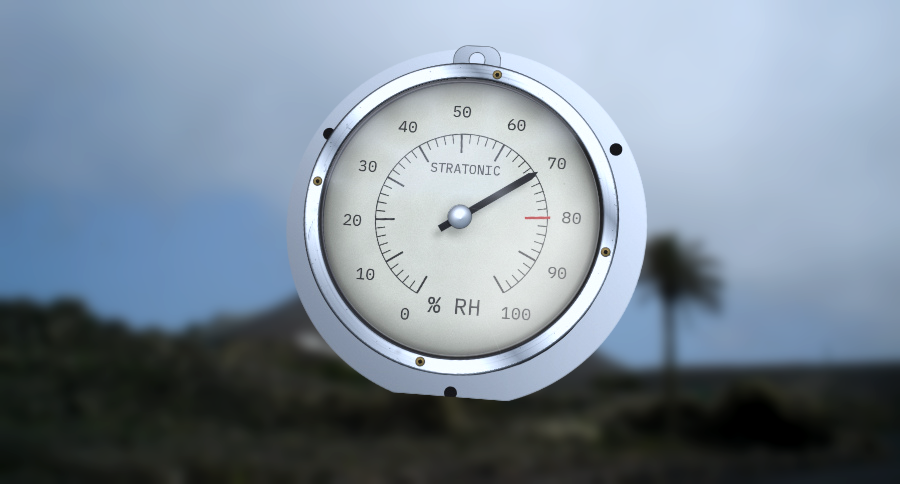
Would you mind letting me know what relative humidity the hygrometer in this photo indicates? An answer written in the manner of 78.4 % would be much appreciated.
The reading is 70 %
